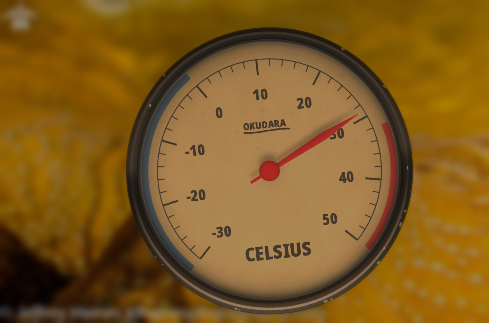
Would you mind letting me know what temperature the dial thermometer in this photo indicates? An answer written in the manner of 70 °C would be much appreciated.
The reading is 29 °C
